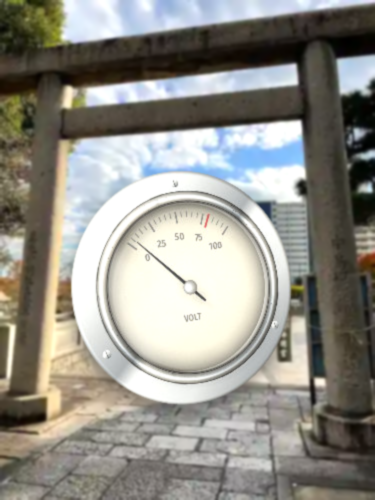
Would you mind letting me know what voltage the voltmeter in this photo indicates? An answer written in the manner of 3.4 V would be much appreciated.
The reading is 5 V
